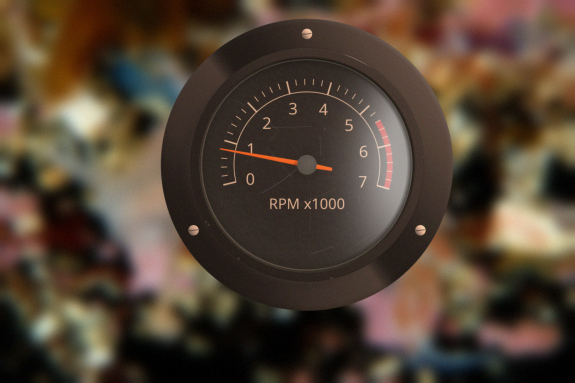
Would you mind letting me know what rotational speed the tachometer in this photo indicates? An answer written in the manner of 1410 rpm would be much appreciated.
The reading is 800 rpm
